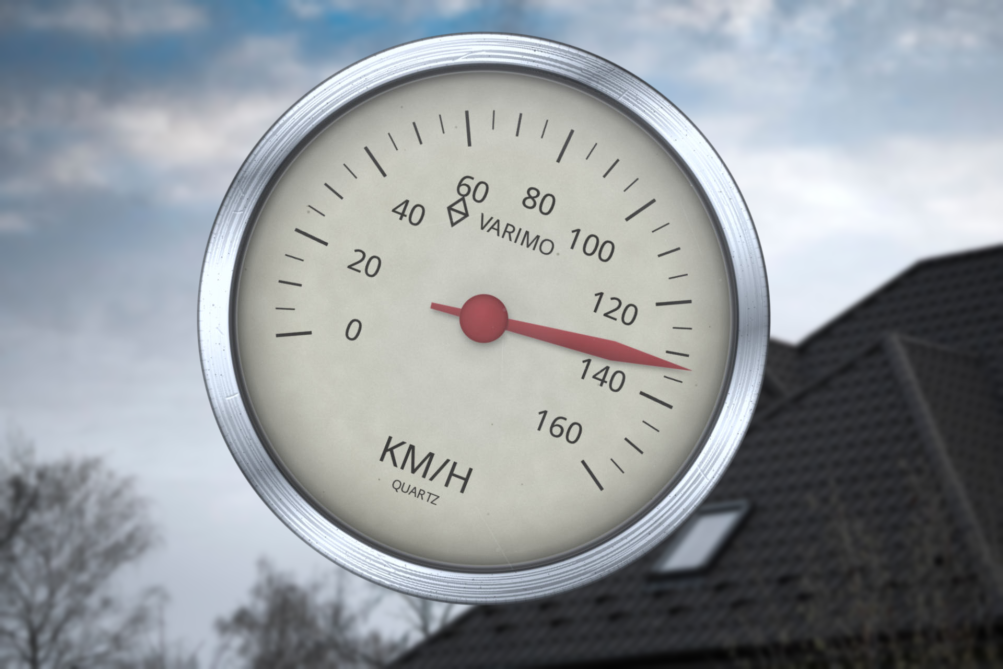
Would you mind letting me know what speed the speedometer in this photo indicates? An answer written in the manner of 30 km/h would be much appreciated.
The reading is 132.5 km/h
